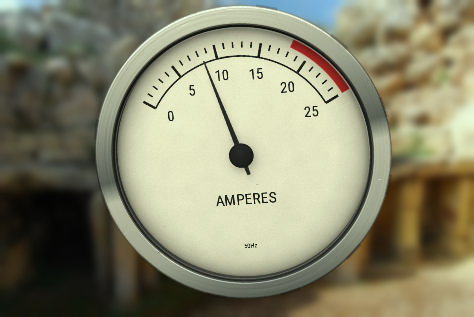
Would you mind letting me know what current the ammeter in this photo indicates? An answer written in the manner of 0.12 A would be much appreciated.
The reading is 8.5 A
